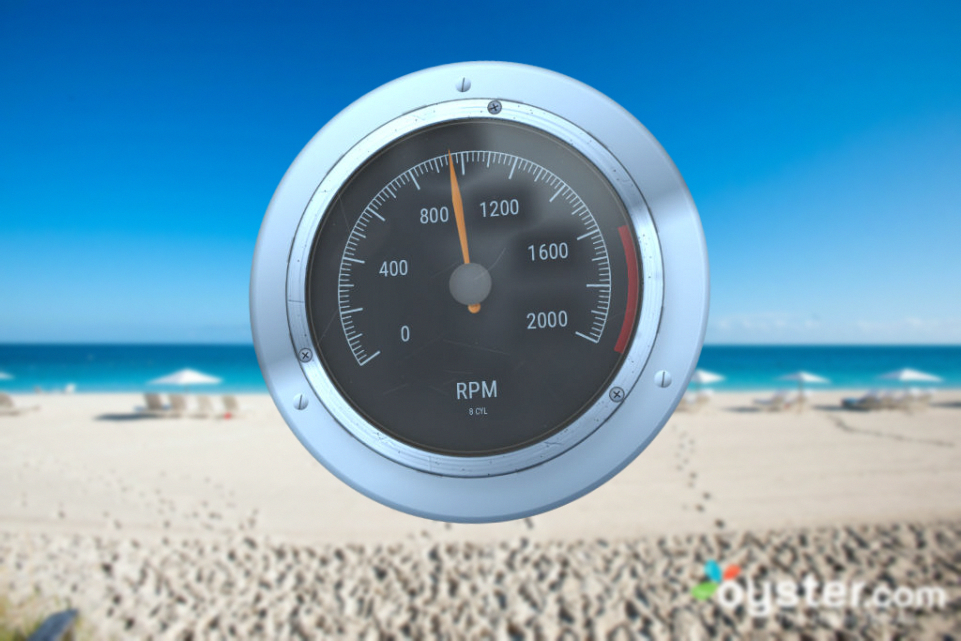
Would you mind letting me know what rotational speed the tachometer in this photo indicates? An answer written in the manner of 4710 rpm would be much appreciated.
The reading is 960 rpm
